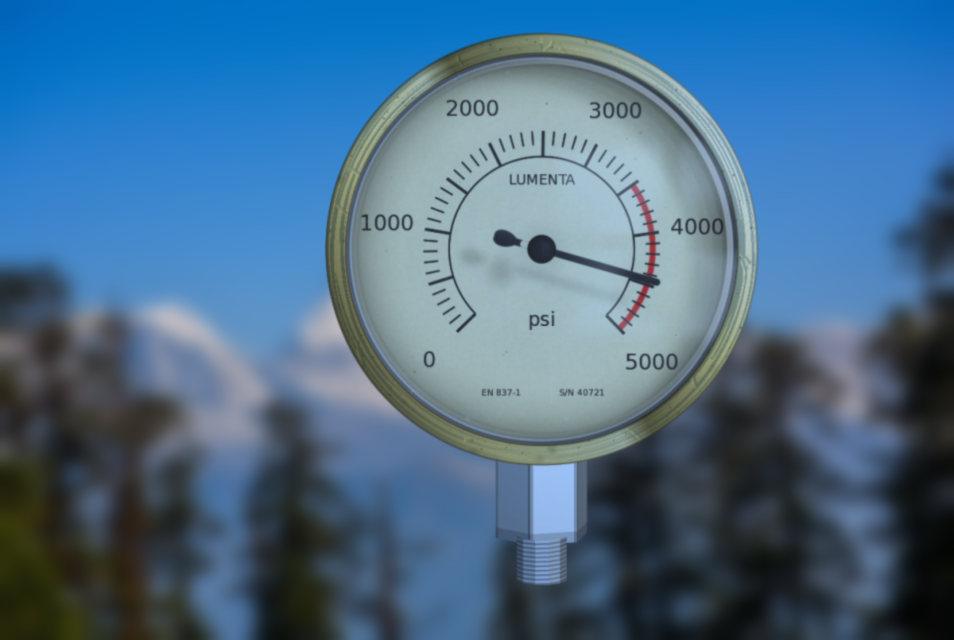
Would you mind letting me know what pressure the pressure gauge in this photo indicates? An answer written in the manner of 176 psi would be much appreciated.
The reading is 4450 psi
